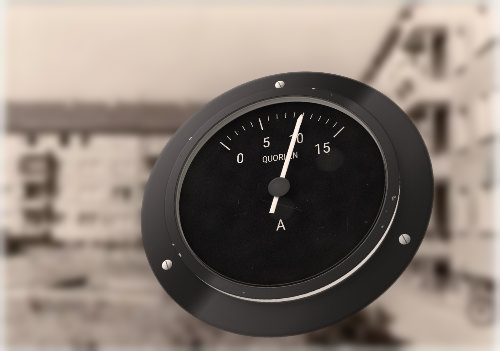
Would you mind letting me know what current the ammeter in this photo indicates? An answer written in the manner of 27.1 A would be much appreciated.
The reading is 10 A
